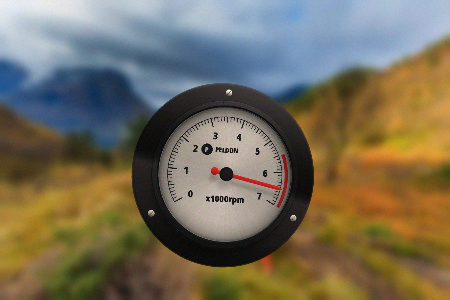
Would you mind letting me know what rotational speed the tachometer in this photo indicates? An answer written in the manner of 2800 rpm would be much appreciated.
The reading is 6500 rpm
